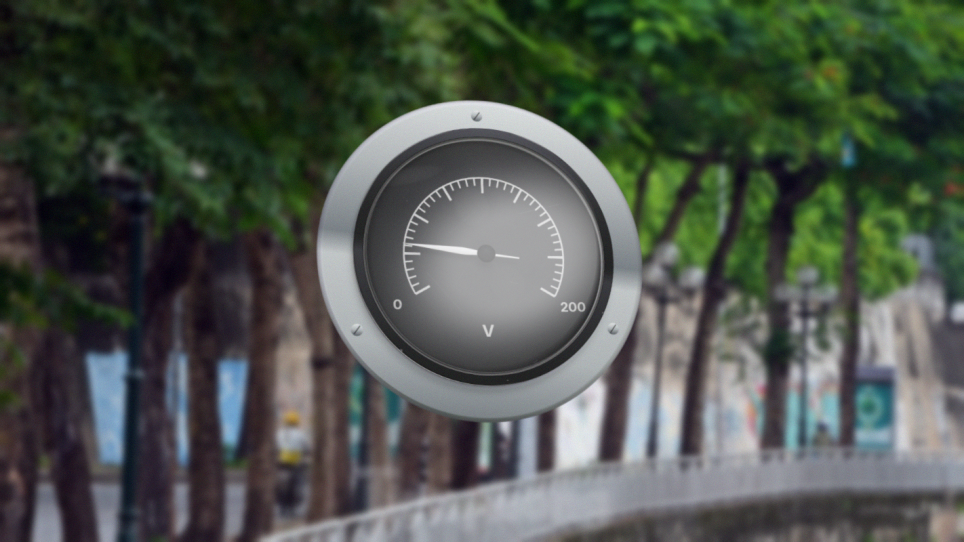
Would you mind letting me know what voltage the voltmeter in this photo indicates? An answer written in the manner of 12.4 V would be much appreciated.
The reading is 30 V
